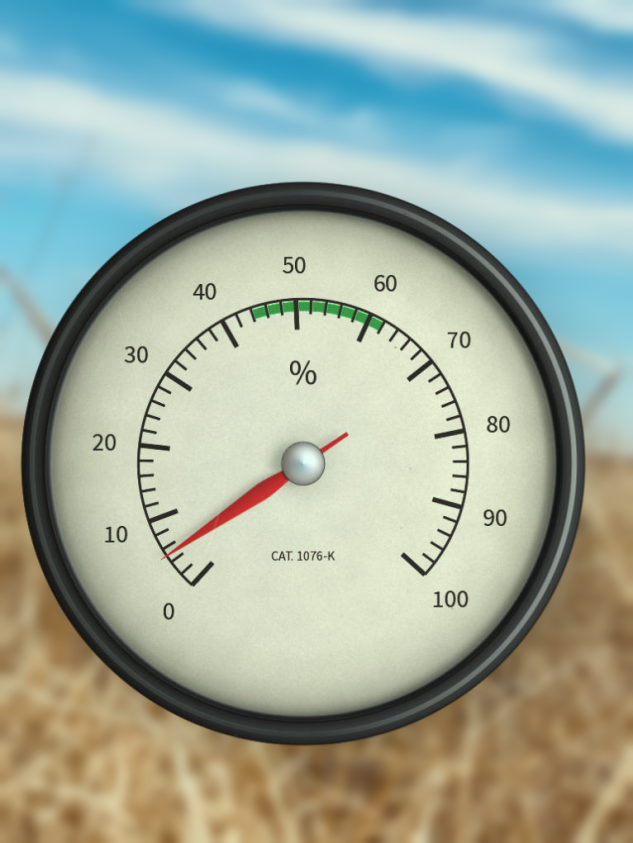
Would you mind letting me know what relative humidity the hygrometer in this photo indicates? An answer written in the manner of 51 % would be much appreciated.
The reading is 5 %
